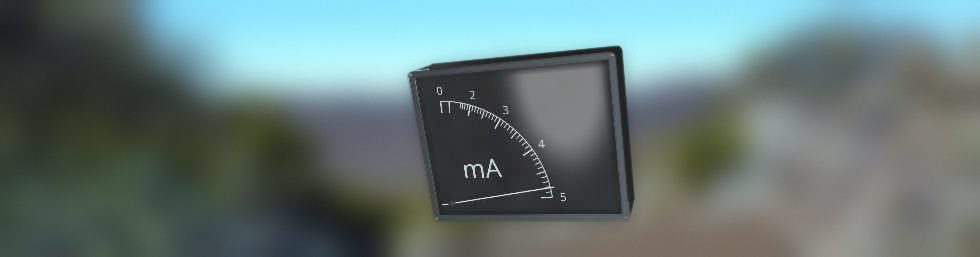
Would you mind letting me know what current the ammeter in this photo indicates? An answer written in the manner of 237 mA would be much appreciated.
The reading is 4.8 mA
